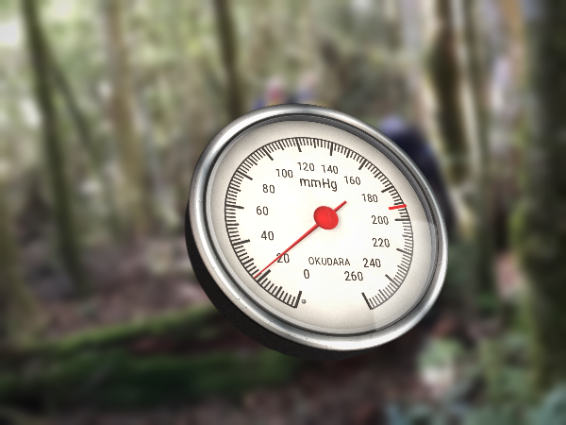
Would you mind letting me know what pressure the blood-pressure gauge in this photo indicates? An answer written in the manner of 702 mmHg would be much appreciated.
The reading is 22 mmHg
